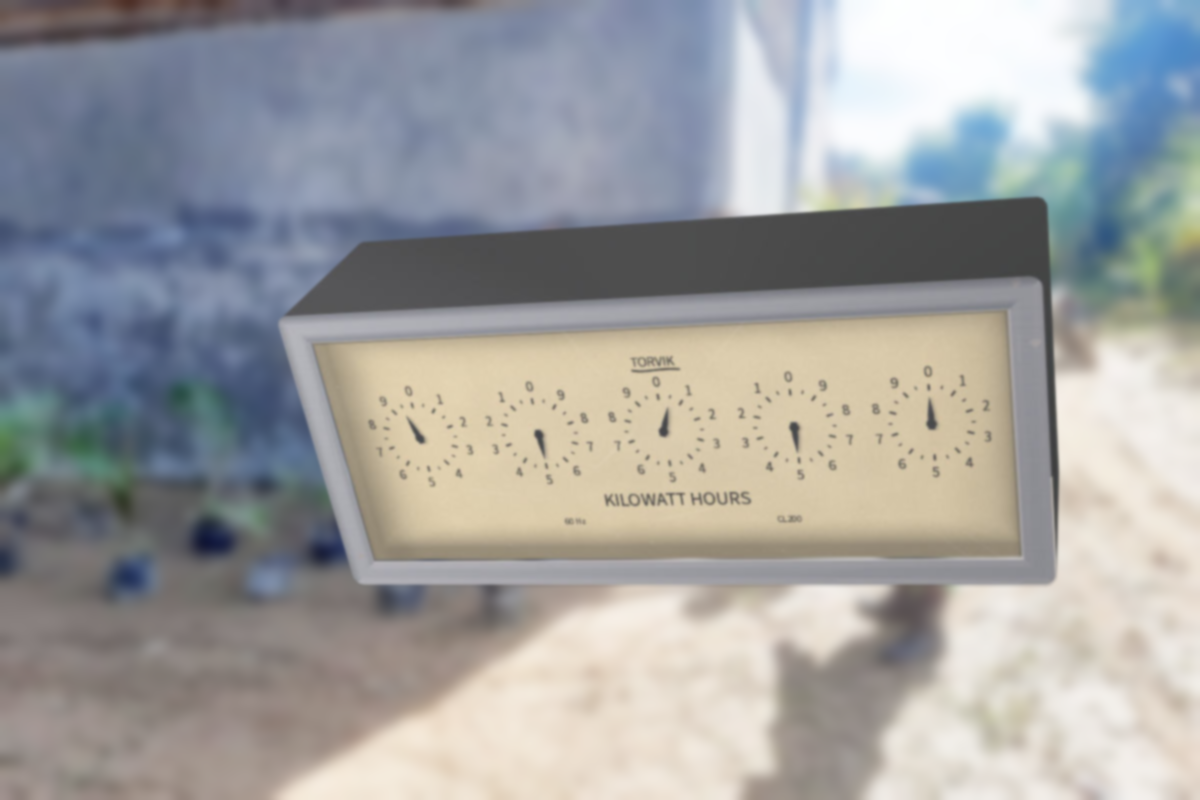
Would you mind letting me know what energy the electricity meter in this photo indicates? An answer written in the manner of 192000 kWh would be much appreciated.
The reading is 95050 kWh
